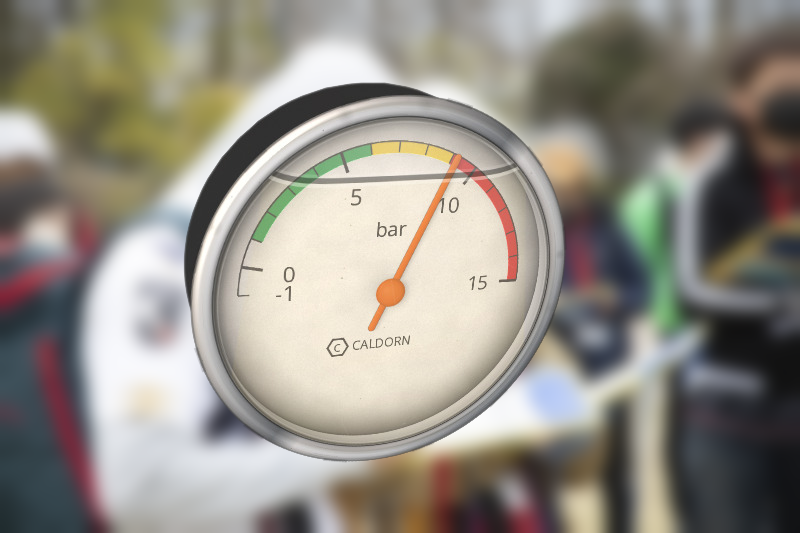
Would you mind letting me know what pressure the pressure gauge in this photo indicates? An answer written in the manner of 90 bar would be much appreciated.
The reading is 9 bar
